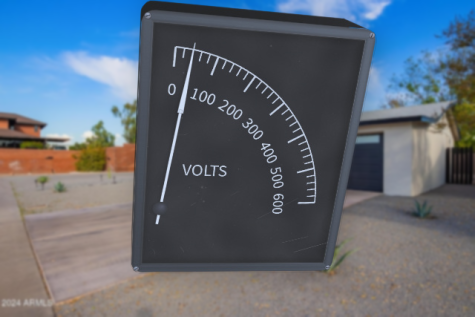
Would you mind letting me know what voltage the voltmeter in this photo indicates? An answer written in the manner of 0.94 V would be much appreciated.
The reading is 40 V
